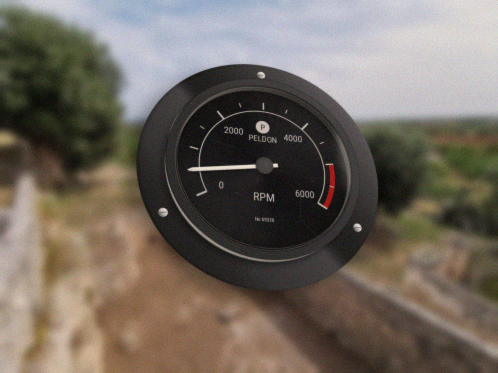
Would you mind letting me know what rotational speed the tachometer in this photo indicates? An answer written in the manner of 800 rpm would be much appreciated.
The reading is 500 rpm
